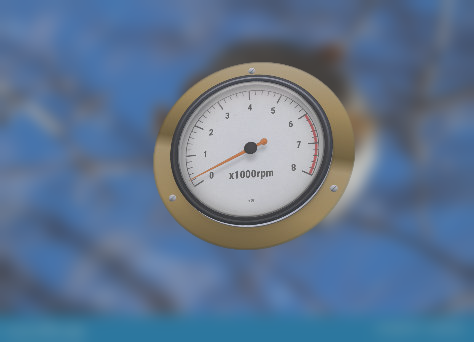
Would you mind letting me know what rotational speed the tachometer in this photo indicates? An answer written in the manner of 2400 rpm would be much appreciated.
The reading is 200 rpm
